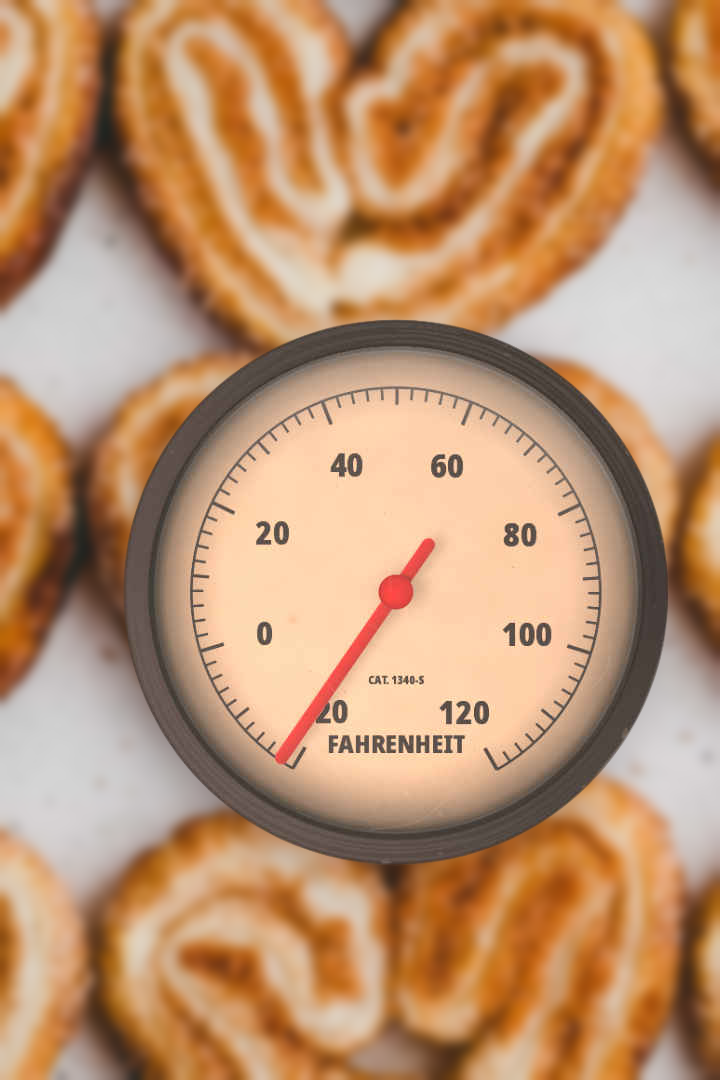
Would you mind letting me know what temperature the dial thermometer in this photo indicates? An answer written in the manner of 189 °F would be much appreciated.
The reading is -18 °F
